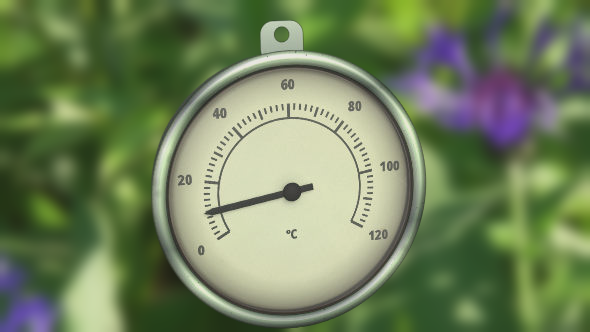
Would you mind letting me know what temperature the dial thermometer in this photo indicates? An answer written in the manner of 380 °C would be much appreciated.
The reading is 10 °C
